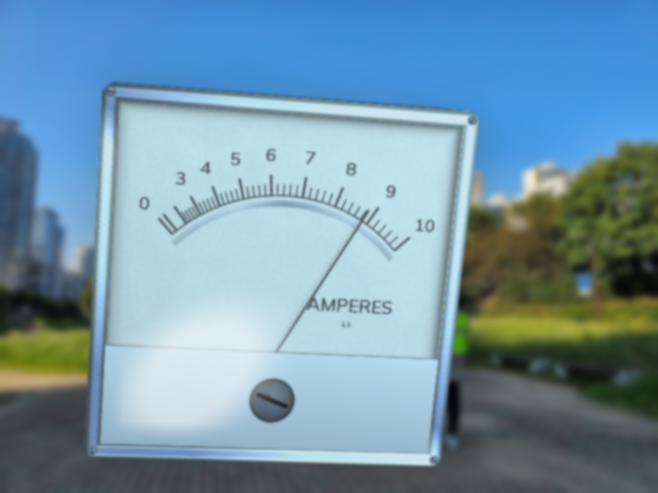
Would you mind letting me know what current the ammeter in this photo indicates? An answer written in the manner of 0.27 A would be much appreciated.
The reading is 8.8 A
